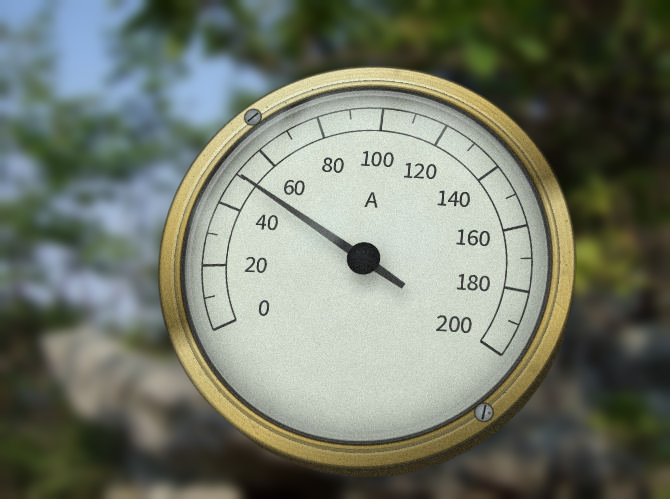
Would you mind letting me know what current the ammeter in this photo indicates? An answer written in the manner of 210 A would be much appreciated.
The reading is 50 A
